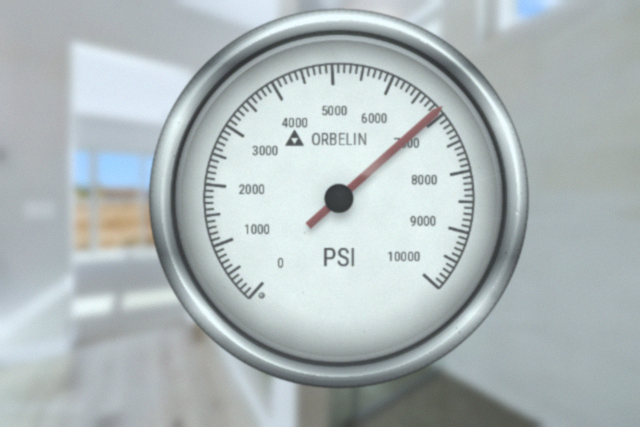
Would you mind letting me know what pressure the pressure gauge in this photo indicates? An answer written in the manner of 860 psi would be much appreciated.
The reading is 6900 psi
